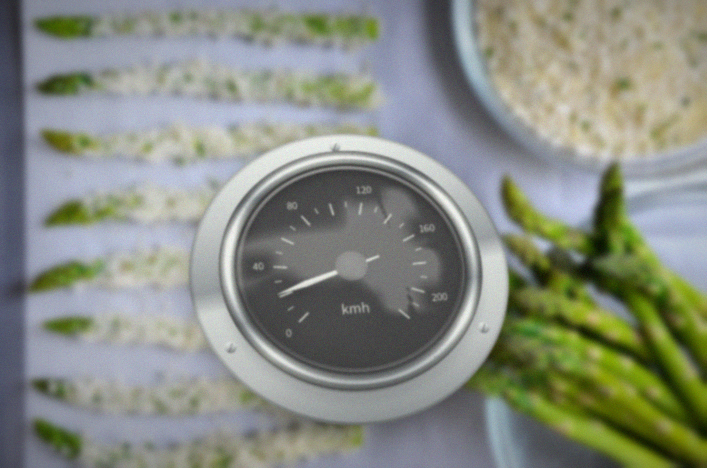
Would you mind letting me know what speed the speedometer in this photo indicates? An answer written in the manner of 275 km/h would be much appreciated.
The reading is 20 km/h
